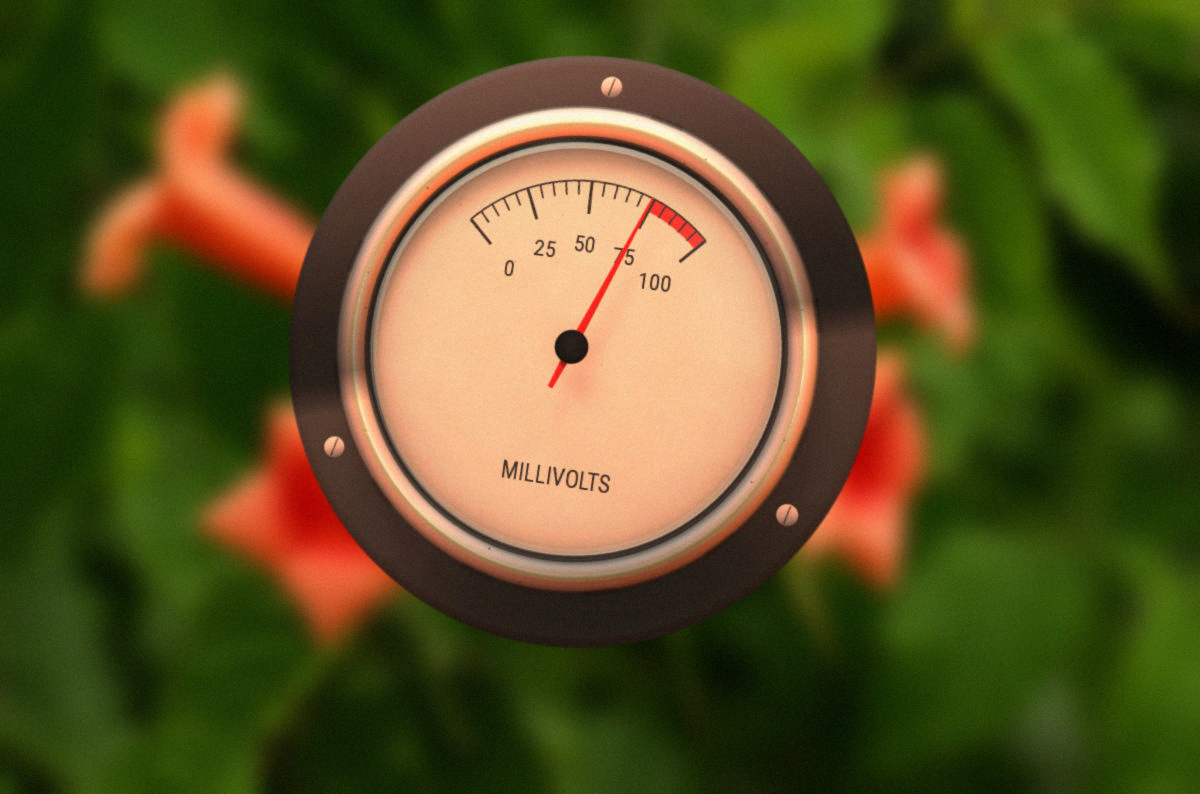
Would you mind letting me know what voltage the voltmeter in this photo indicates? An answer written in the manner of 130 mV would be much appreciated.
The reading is 75 mV
